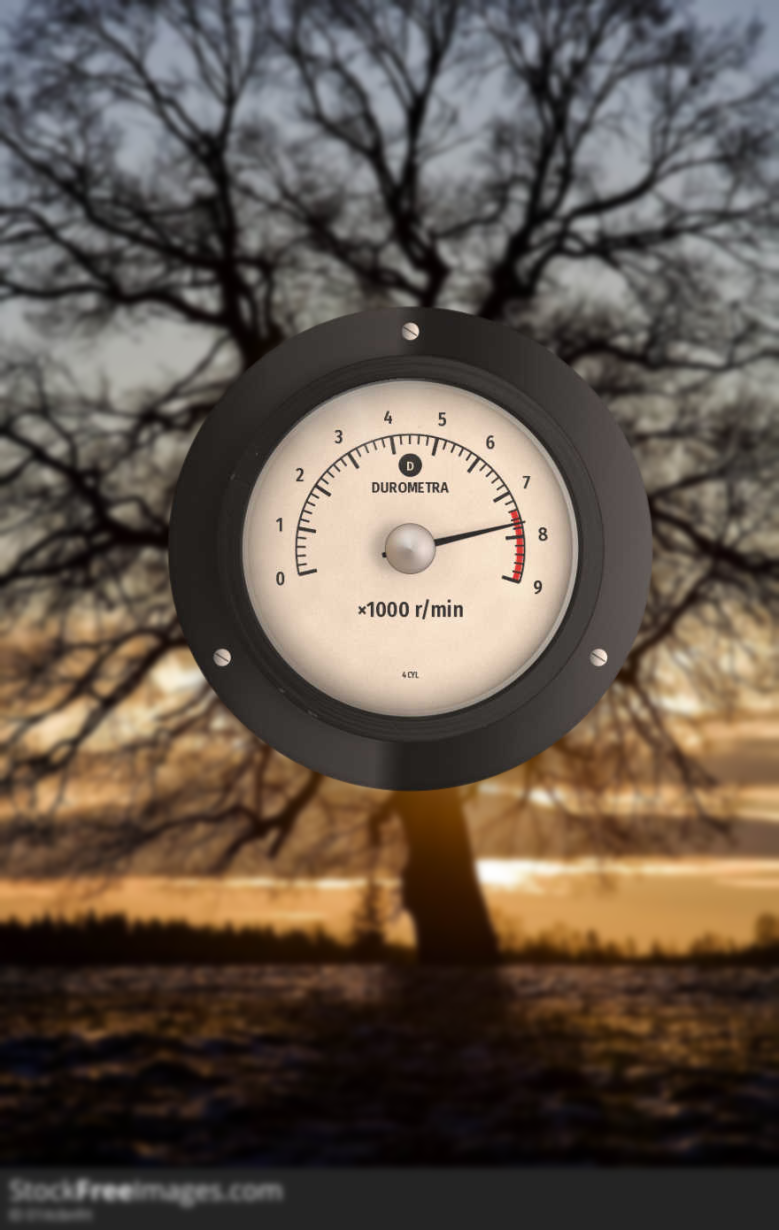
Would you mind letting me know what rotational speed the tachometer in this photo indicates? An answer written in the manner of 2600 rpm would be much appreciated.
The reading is 7700 rpm
